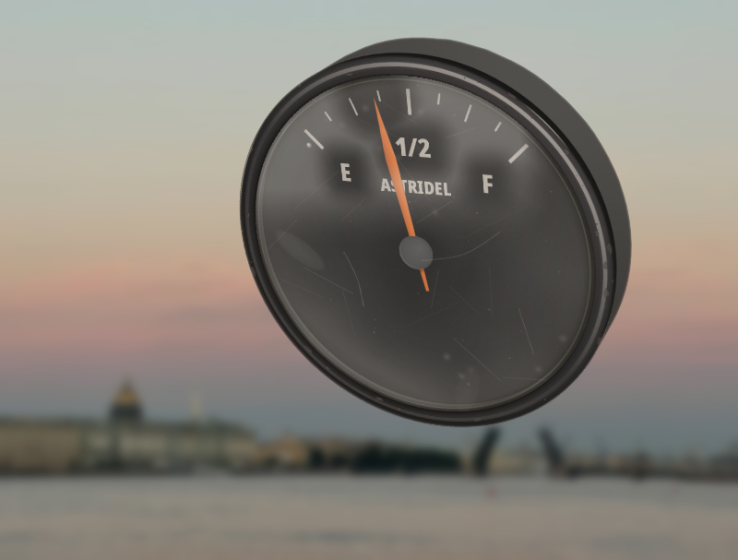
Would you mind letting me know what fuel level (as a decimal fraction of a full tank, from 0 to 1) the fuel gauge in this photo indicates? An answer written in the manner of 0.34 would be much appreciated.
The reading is 0.375
